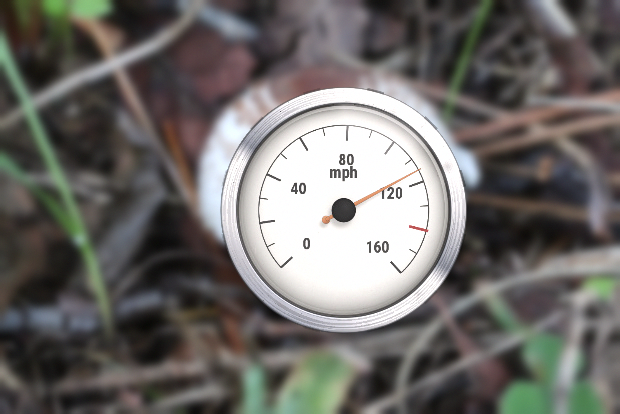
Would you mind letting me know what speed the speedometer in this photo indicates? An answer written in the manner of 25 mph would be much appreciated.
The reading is 115 mph
